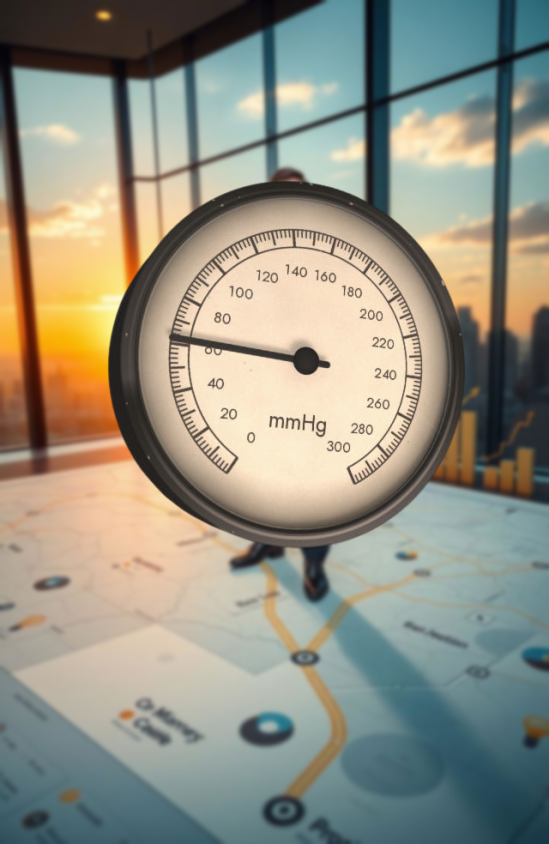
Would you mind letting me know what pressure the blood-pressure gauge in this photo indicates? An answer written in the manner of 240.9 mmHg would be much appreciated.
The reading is 62 mmHg
